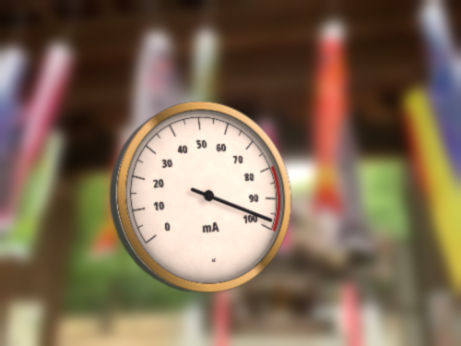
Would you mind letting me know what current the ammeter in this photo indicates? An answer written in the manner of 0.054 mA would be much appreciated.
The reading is 97.5 mA
